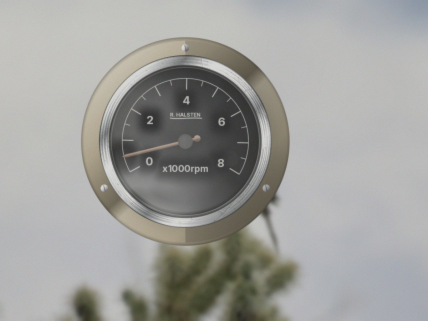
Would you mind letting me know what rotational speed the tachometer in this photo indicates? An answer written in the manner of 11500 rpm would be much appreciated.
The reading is 500 rpm
